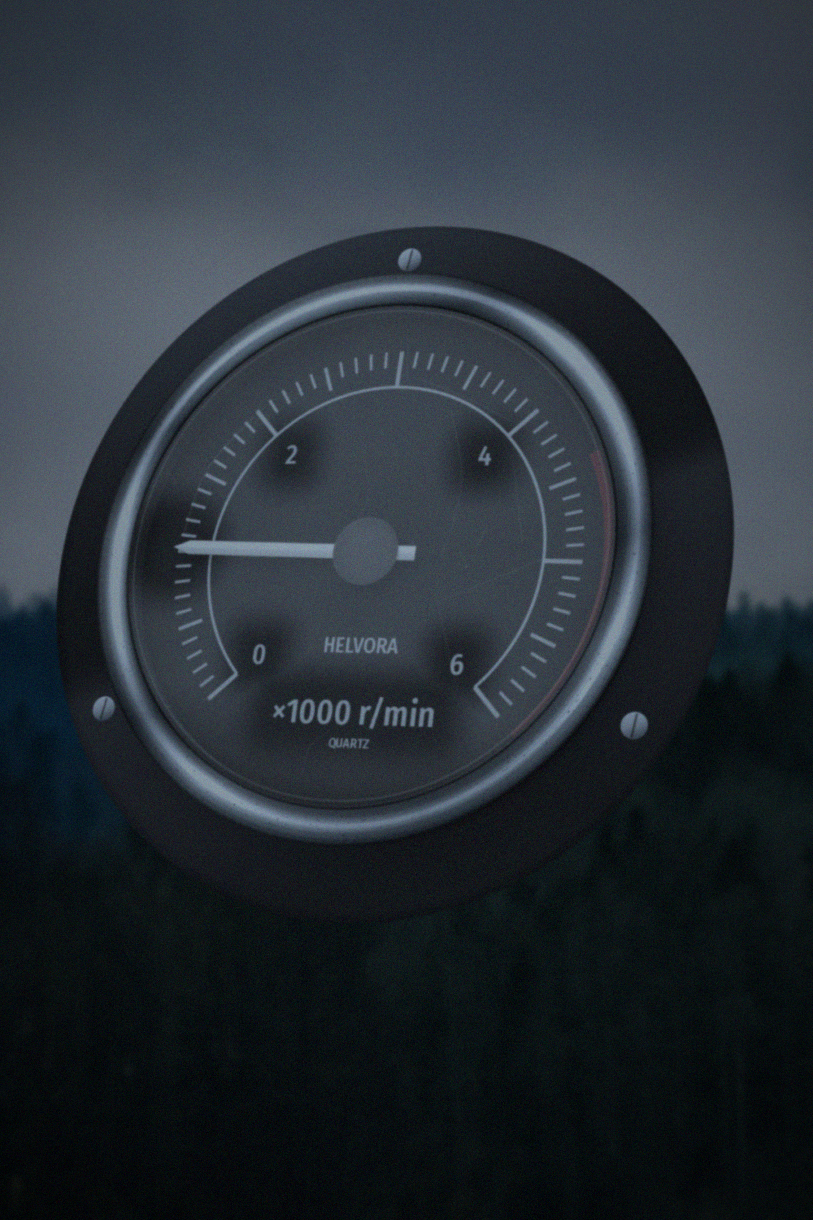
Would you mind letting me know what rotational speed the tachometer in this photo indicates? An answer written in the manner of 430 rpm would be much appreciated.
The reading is 1000 rpm
